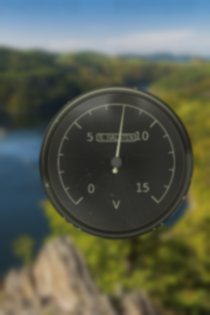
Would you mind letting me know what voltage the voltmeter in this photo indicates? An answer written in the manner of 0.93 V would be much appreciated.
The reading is 8 V
